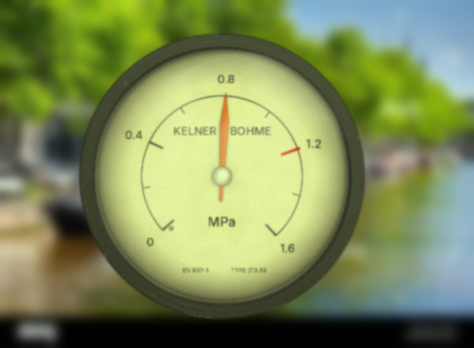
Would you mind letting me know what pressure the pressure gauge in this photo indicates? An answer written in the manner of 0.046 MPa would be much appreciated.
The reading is 0.8 MPa
